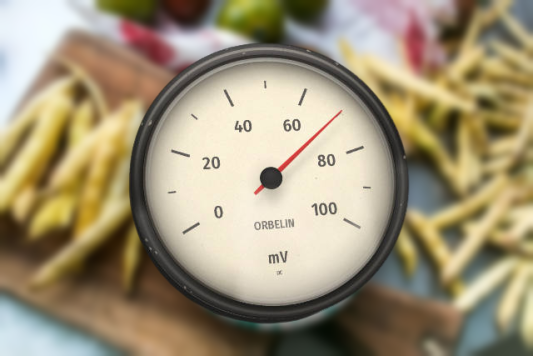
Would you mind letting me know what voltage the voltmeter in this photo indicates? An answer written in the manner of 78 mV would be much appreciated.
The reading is 70 mV
